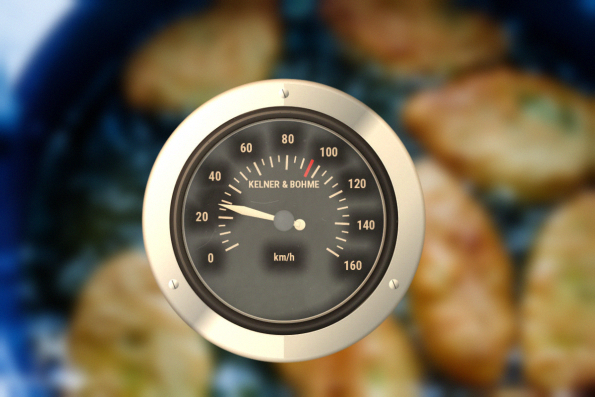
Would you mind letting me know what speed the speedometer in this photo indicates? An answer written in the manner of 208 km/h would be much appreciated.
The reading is 27.5 km/h
